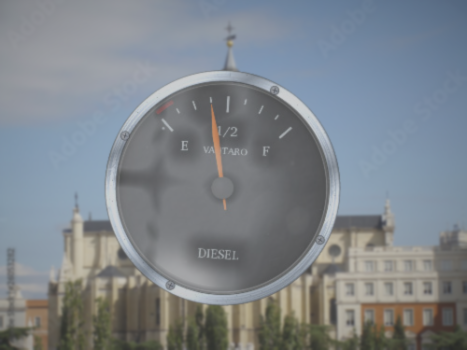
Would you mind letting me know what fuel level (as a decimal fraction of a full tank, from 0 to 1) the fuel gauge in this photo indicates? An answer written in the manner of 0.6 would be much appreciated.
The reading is 0.375
